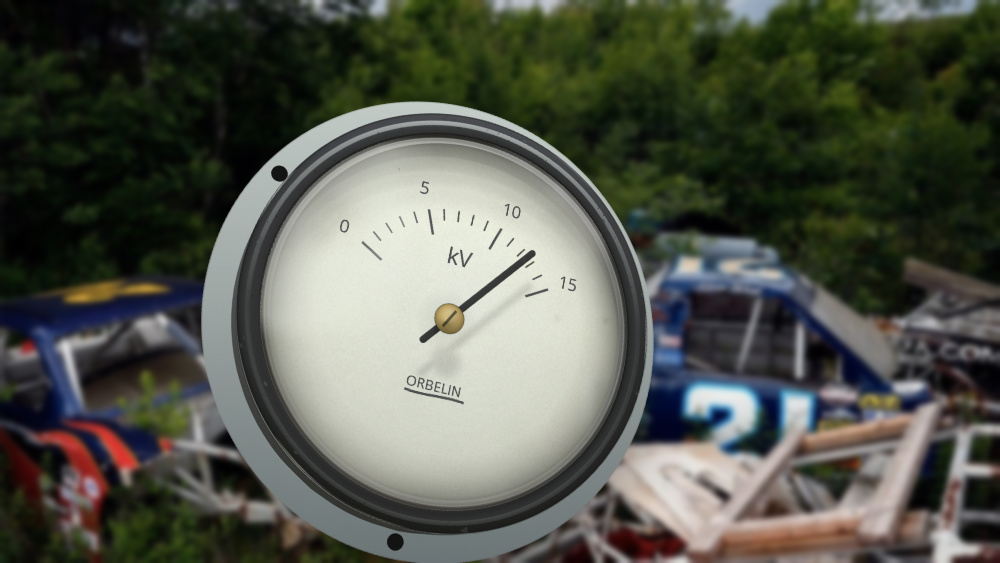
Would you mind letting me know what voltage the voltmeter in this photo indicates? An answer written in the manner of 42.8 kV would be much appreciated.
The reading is 12.5 kV
